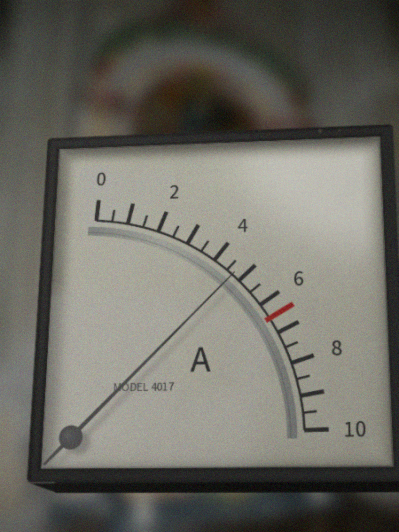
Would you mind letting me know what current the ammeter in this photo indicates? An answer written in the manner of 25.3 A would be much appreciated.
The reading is 4.75 A
